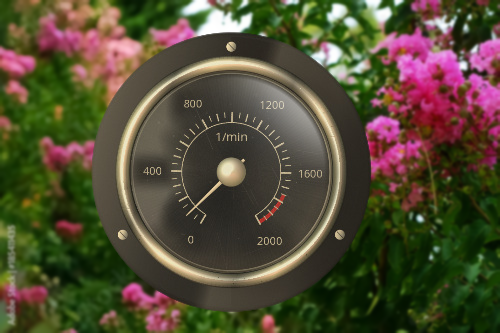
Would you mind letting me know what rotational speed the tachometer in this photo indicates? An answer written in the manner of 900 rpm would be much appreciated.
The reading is 100 rpm
